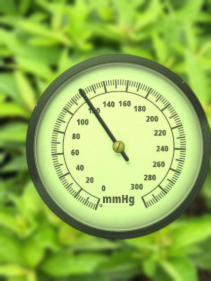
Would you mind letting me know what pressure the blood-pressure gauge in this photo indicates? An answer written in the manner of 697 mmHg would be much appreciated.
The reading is 120 mmHg
